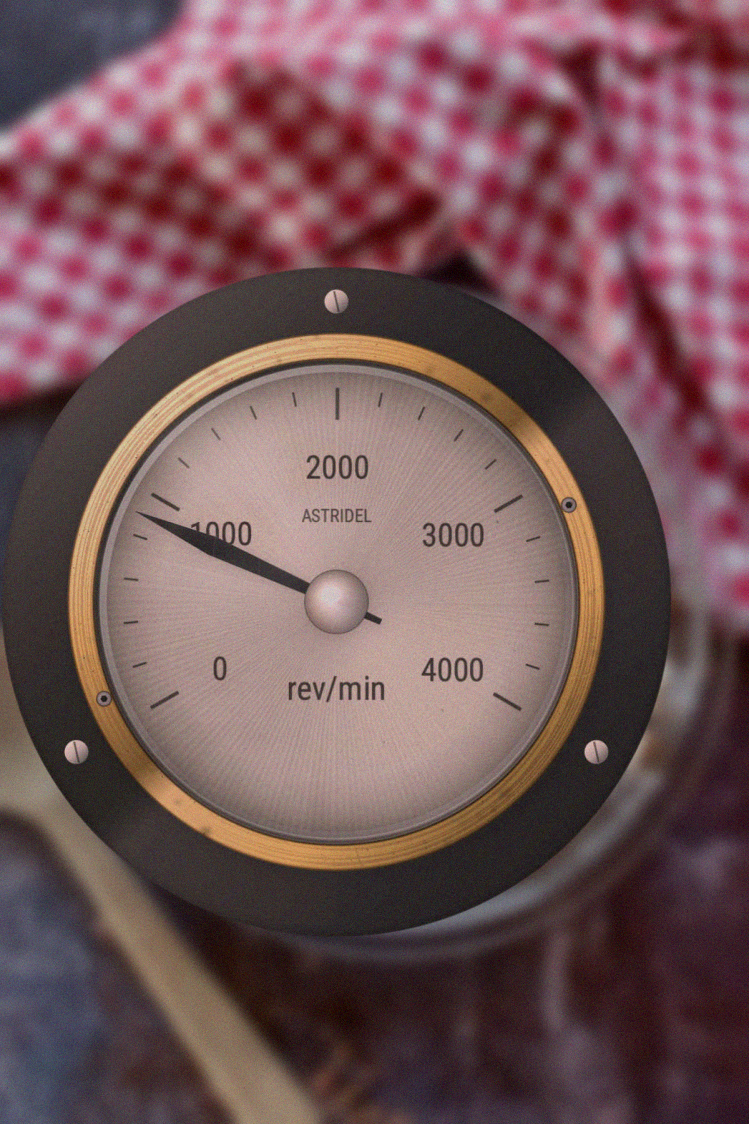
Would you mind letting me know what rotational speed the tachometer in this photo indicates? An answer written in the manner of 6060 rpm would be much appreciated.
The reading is 900 rpm
